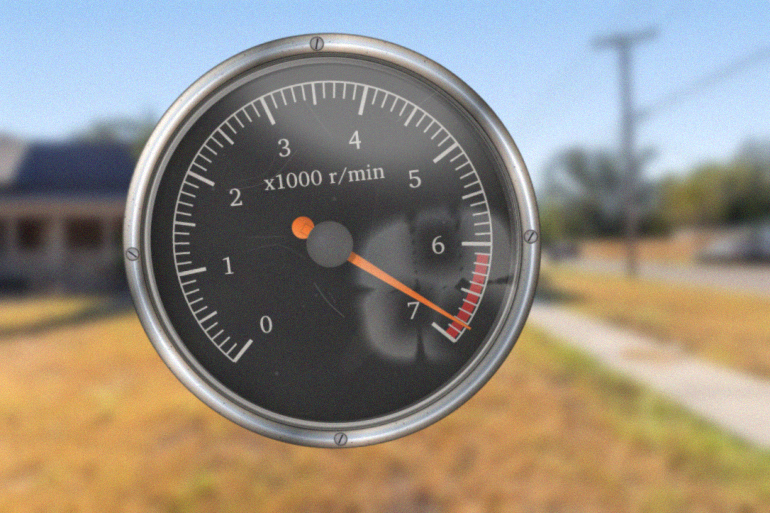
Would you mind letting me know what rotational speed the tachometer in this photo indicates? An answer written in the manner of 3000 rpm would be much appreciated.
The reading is 6800 rpm
